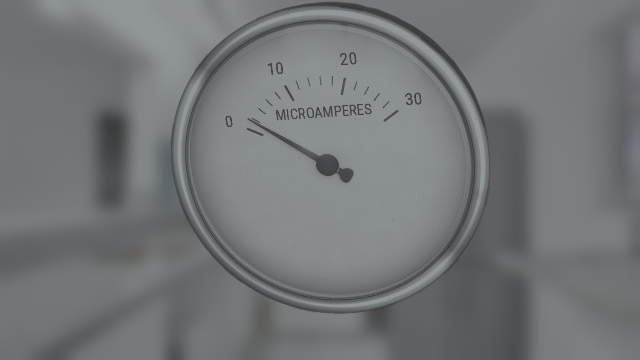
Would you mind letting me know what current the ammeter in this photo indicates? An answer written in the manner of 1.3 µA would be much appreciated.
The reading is 2 µA
